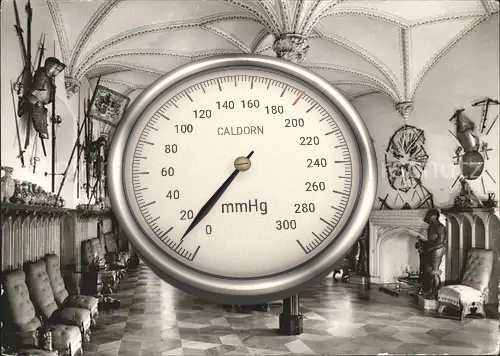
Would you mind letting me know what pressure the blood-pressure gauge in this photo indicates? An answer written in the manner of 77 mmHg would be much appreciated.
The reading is 10 mmHg
